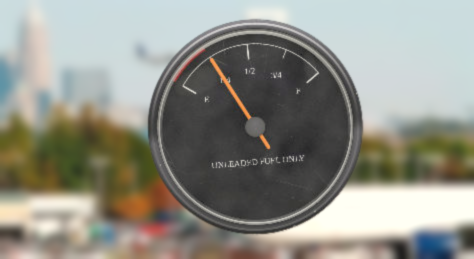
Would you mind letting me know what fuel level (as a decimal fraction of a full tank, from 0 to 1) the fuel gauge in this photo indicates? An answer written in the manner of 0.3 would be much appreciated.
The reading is 0.25
